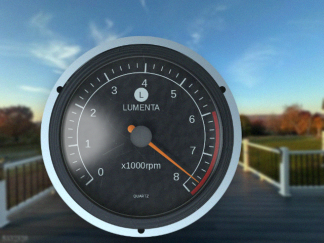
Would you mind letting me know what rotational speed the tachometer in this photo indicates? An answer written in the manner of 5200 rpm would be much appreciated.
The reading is 7700 rpm
